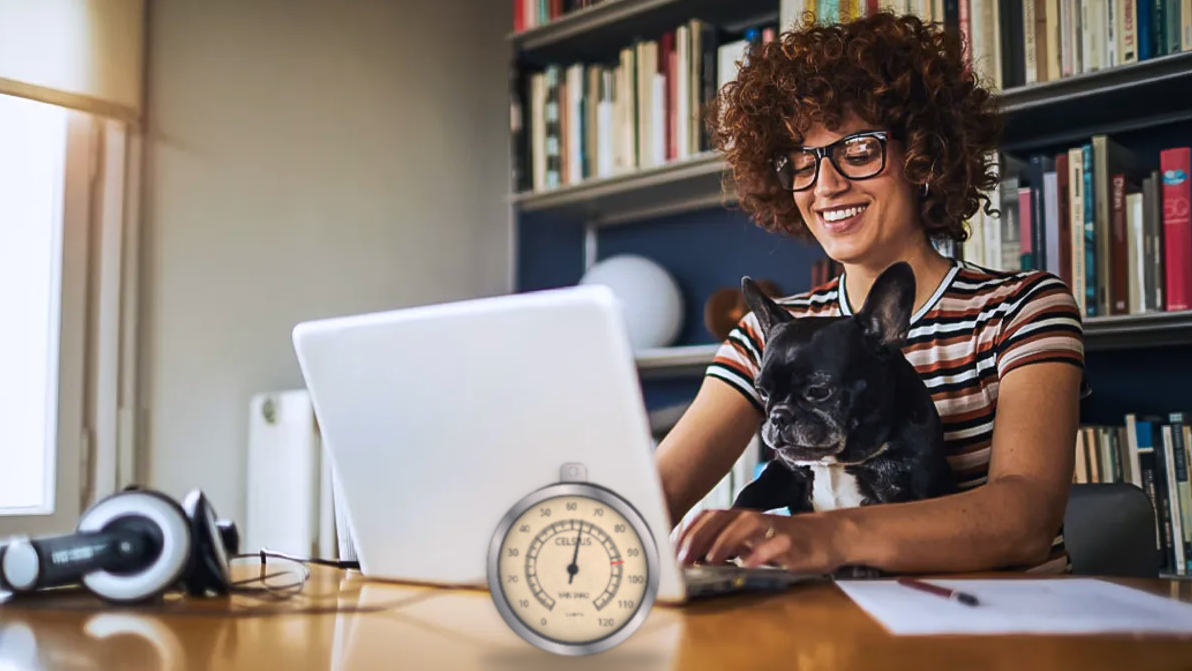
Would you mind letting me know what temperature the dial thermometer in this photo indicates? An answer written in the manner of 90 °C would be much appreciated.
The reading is 65 °C
